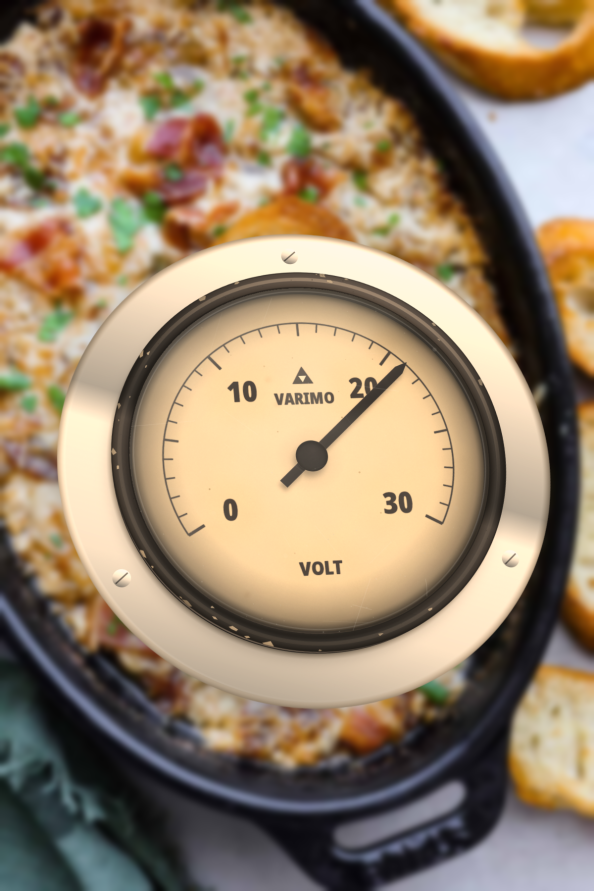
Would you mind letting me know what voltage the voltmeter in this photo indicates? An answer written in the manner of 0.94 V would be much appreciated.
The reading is 21 V
